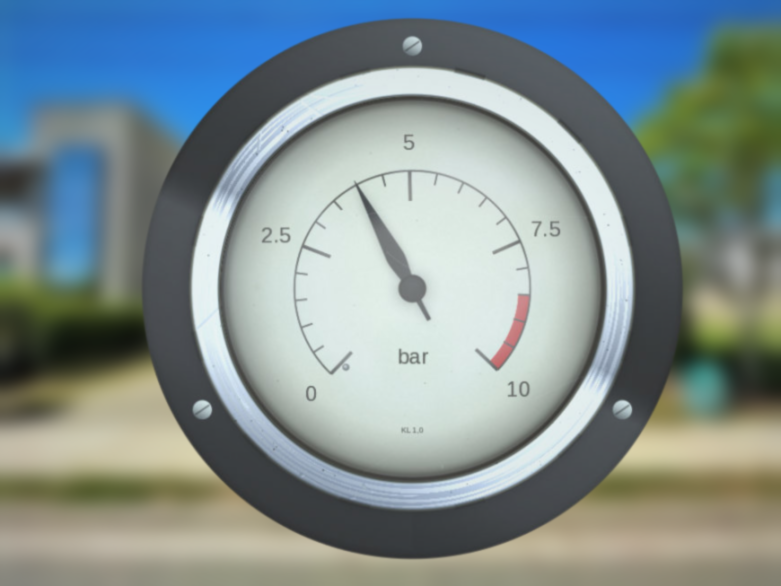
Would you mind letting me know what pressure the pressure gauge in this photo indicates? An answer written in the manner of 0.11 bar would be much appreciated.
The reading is 4 bar
